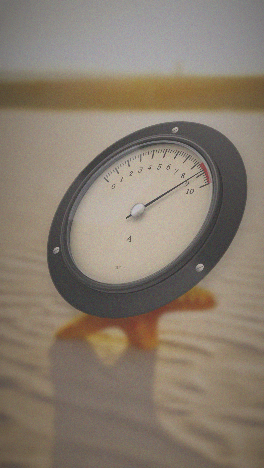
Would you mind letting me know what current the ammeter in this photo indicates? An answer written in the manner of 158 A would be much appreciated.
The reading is 9 A
